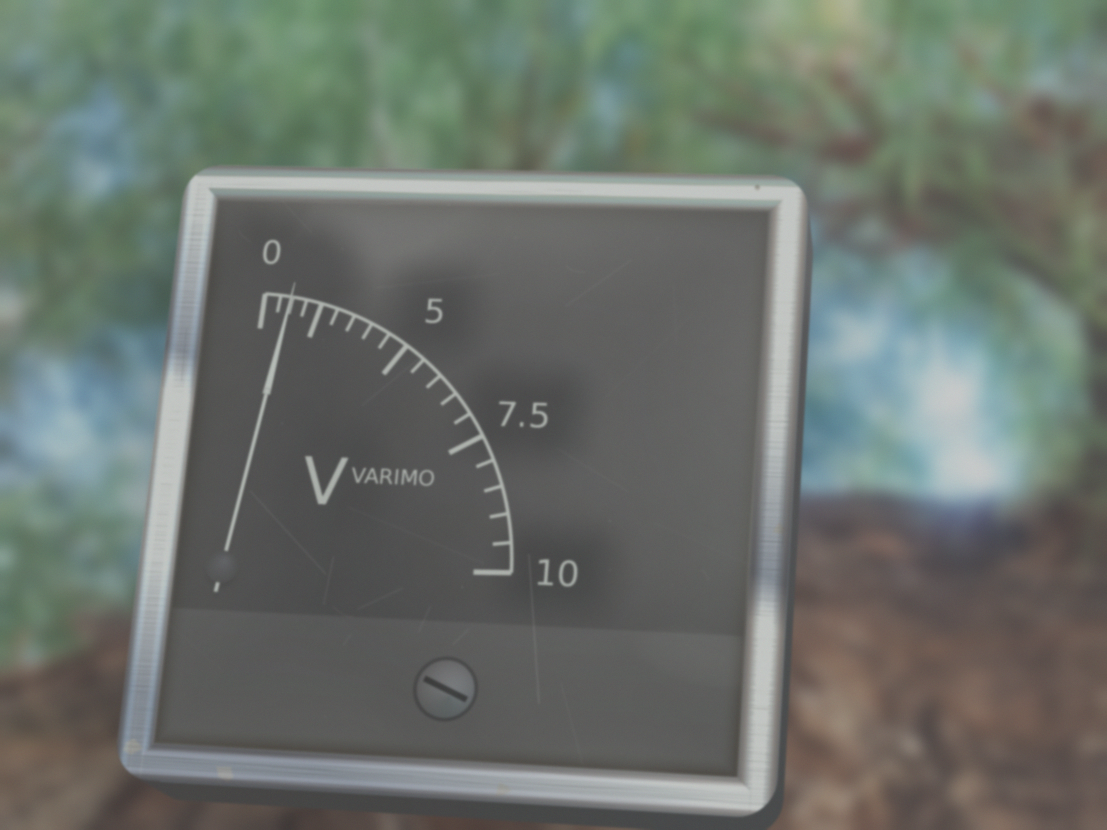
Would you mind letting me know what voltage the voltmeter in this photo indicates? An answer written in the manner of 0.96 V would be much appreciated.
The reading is 1.5 V
